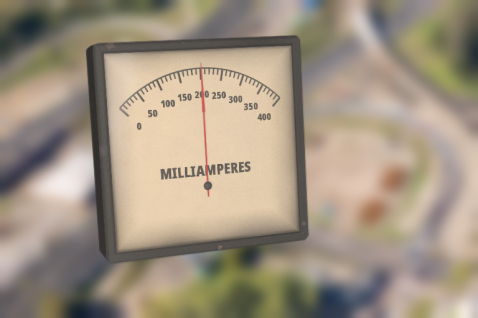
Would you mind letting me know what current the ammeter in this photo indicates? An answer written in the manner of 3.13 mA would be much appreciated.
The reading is 200 mA
